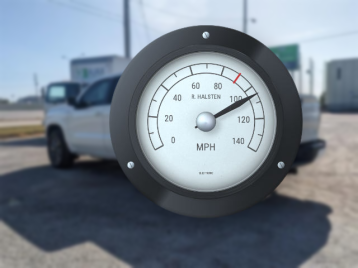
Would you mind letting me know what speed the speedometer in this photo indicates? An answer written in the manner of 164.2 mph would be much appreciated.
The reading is 105 mph
